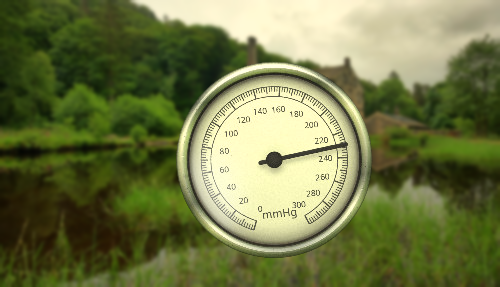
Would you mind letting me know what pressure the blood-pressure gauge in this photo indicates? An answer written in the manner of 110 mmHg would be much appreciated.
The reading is 230 mmHg
